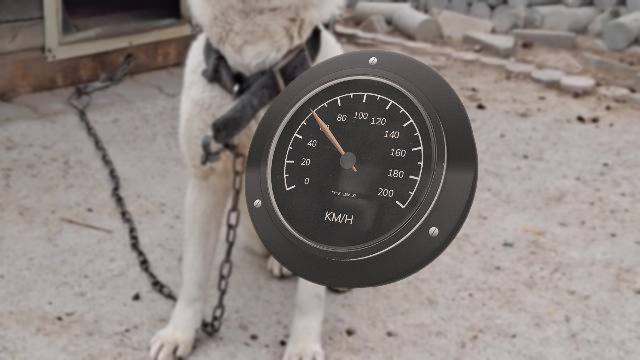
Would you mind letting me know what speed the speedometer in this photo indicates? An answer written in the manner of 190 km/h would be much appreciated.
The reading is 60 km/h
